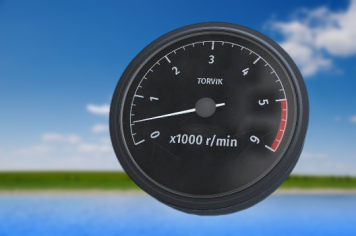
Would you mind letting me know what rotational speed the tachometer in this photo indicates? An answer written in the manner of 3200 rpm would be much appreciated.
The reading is 400 rpm
